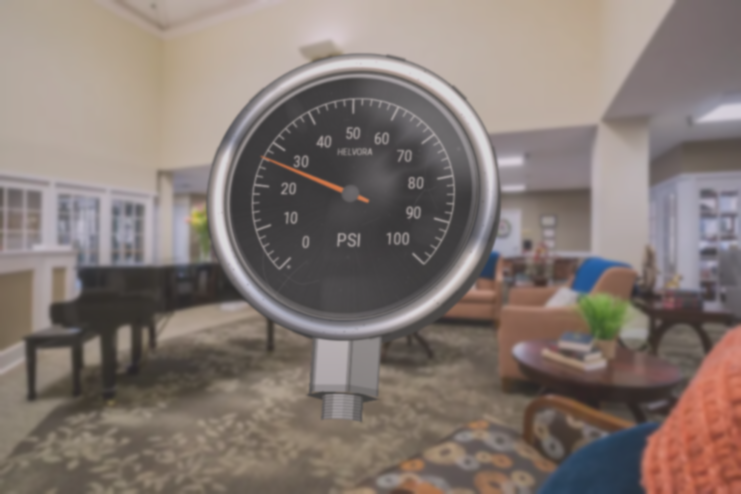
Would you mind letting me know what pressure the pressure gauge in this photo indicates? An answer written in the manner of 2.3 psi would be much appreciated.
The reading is 26 psi
